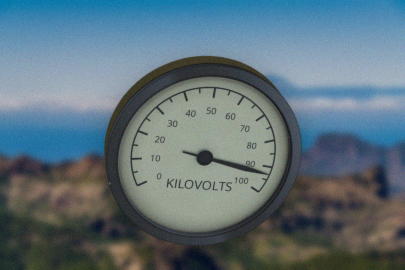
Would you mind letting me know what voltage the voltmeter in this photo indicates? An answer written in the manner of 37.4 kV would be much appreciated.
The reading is 92.5 kV
